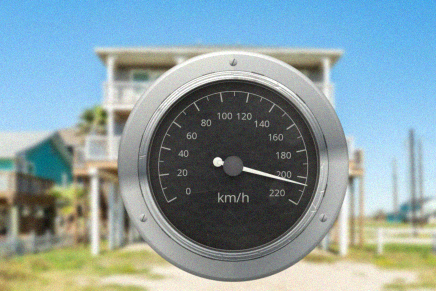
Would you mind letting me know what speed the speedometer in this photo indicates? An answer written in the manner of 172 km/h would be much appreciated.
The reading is 205 km/h
